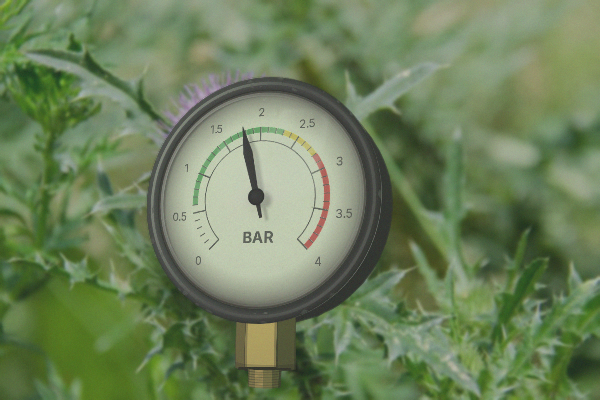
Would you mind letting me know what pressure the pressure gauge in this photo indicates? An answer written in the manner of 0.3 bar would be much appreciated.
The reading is 1.8 bar
